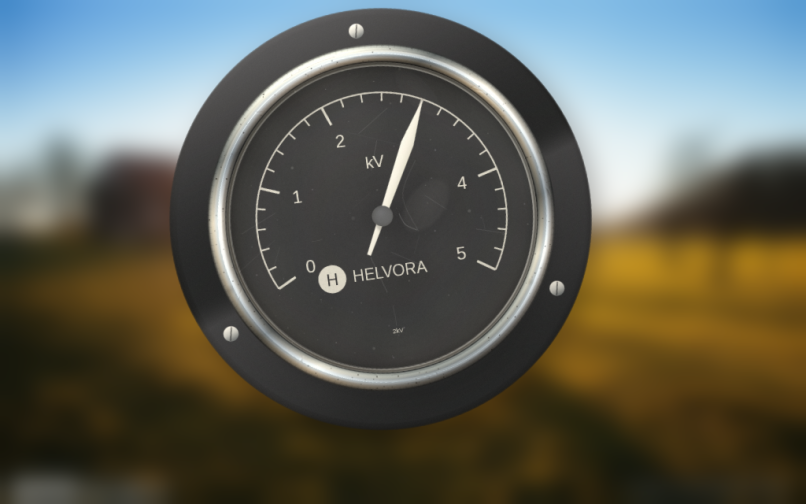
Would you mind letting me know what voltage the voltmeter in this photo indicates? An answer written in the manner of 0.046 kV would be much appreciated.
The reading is 3 kV
